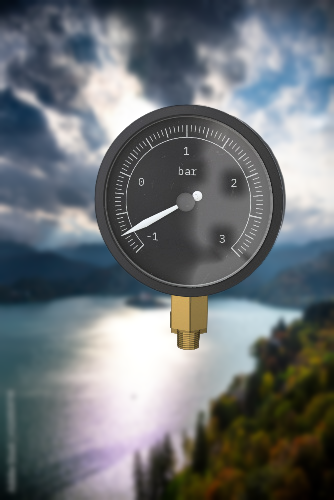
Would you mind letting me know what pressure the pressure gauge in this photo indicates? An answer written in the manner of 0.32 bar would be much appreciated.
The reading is -0.75 bar
